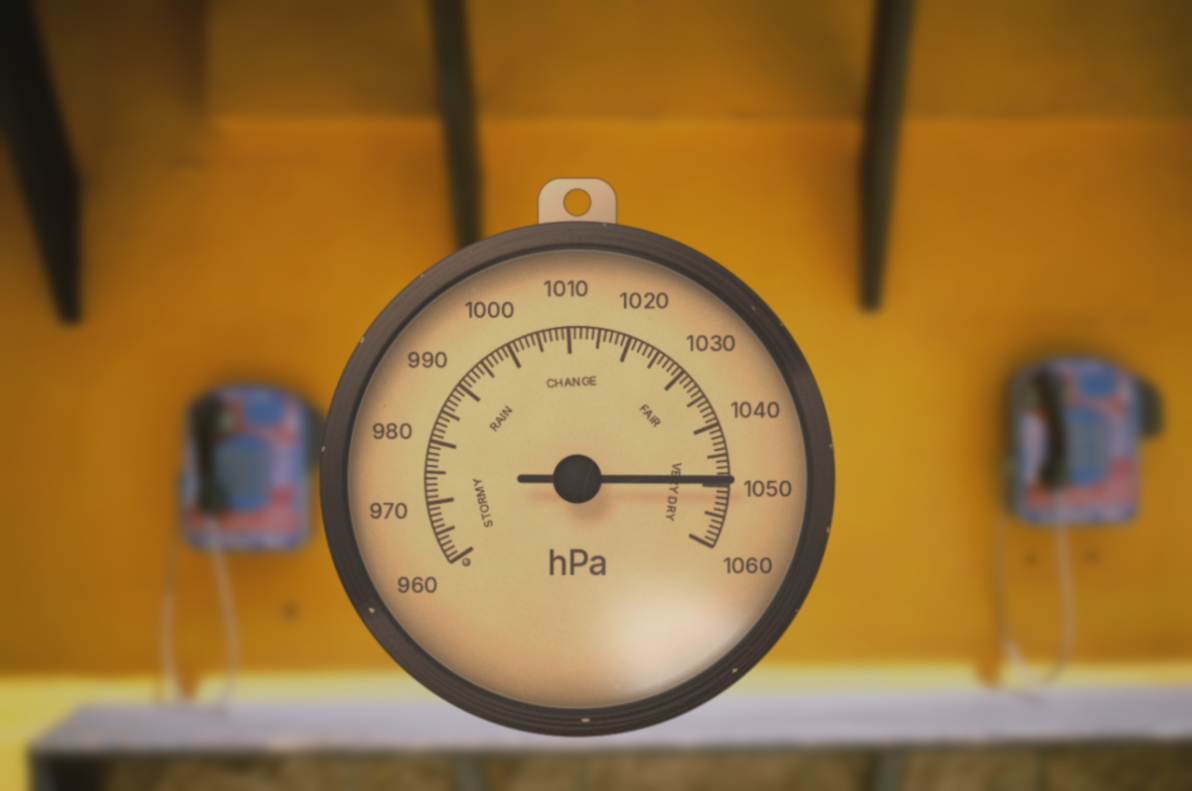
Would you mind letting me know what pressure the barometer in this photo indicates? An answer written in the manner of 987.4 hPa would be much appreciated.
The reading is 1049 hPa
